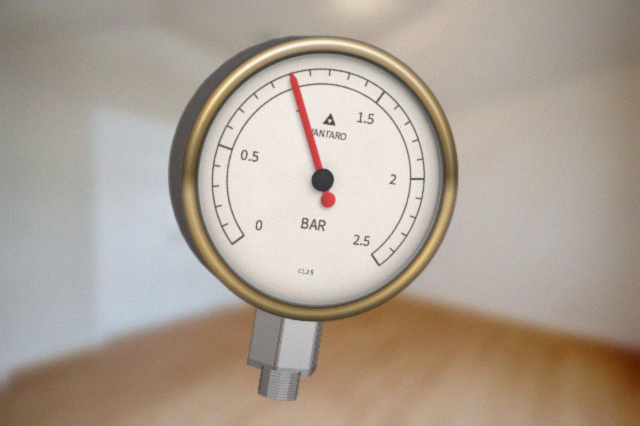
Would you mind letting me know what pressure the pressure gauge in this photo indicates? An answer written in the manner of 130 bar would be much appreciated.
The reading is 1 bar
